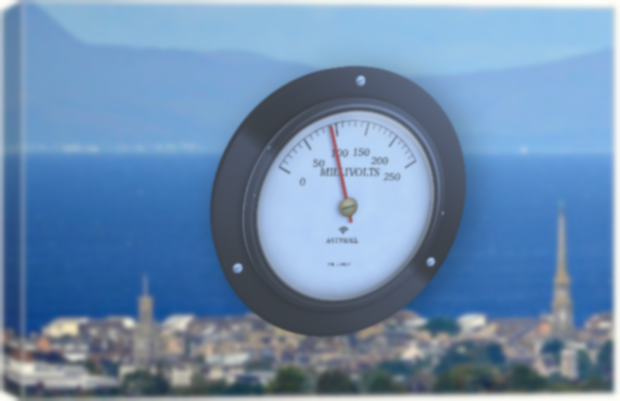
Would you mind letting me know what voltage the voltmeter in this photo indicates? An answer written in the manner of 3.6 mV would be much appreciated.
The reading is 90 mV
